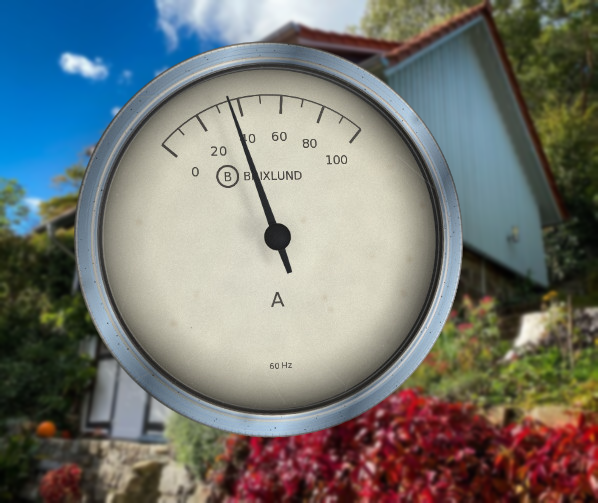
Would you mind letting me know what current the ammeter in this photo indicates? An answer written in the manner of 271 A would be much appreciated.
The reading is 35 A
